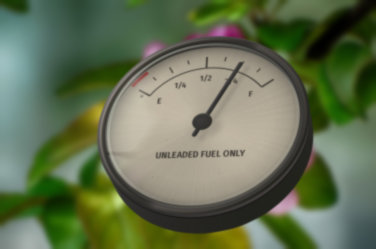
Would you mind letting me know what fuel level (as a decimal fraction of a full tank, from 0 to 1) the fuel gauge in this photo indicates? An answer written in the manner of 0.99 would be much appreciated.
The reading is 0.75
